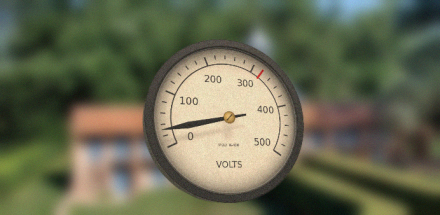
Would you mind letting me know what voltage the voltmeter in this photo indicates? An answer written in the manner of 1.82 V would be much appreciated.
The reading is 30 V
